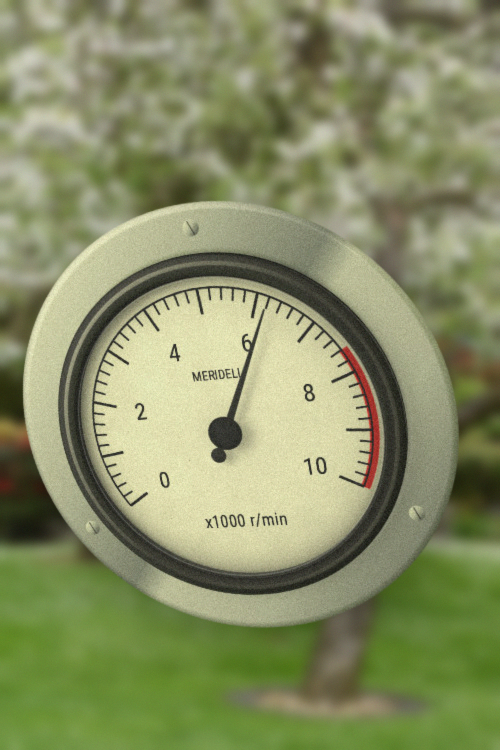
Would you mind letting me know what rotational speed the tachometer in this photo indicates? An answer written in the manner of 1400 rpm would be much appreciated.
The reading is 6200 rpm
